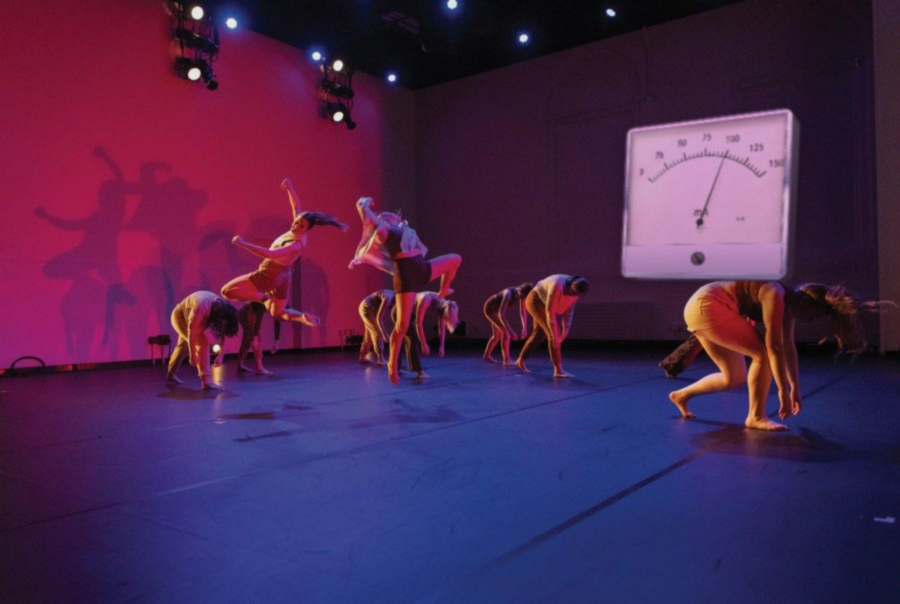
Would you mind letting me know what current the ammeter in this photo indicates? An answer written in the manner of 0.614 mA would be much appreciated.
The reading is 100 mA
